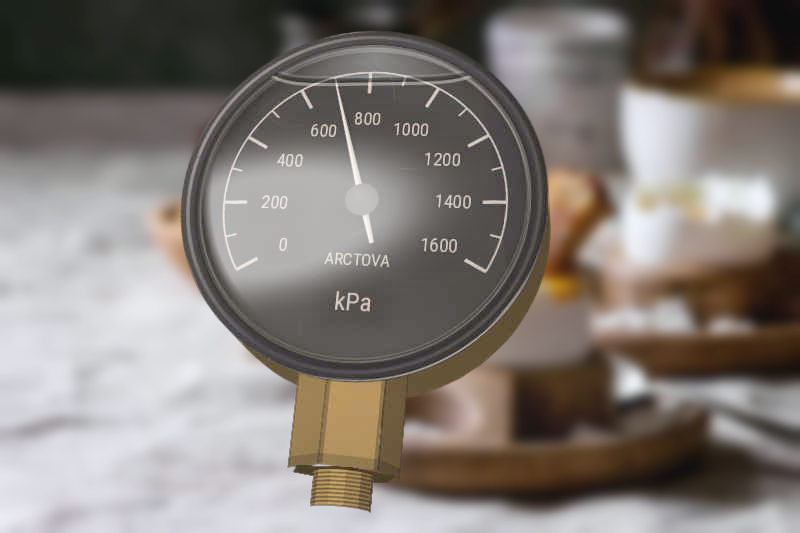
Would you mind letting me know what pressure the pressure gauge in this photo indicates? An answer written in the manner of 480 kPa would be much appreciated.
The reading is 700 kPa
